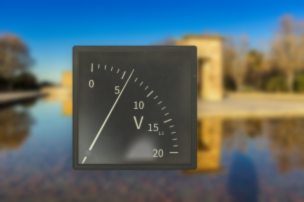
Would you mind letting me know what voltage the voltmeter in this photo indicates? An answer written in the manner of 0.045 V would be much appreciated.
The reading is 6 V
